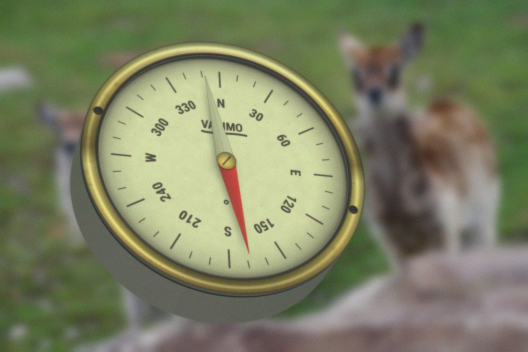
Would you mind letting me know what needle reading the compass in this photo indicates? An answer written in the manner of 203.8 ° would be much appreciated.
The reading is 170 °
